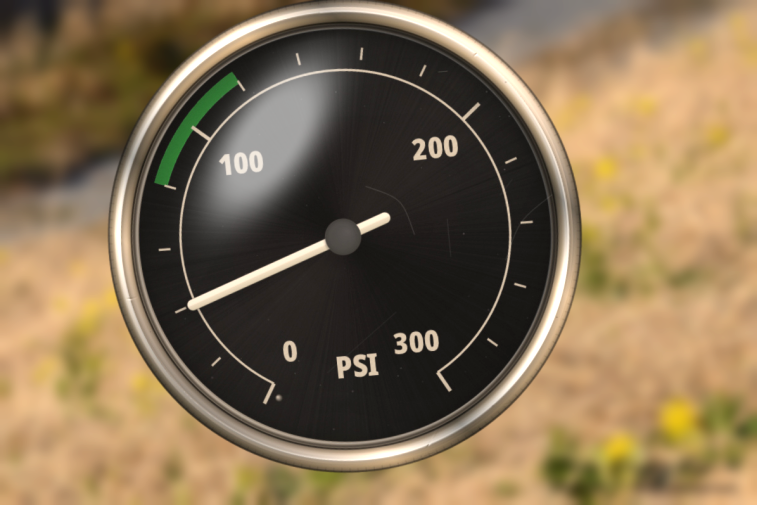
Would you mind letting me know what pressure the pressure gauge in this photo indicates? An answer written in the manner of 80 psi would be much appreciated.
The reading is 40 psi
